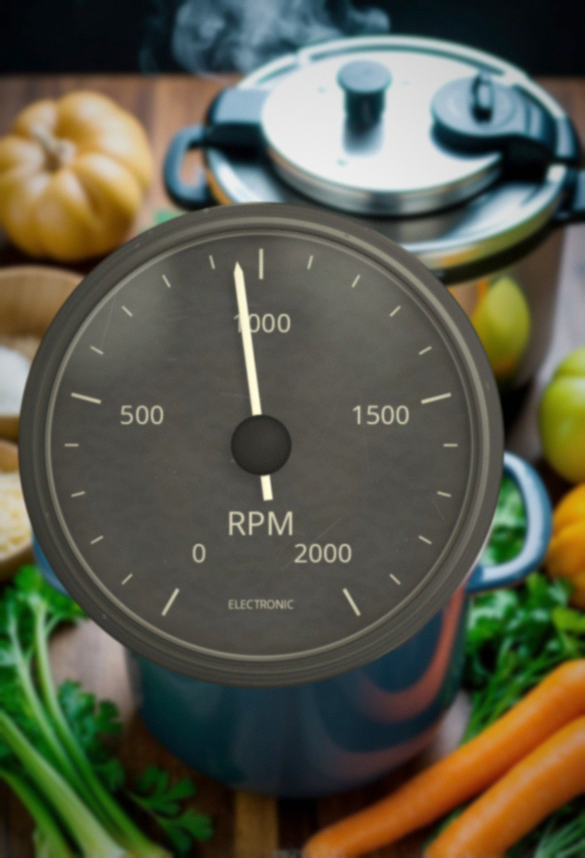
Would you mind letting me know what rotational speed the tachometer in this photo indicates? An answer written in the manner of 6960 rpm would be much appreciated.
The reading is 950 rpm
